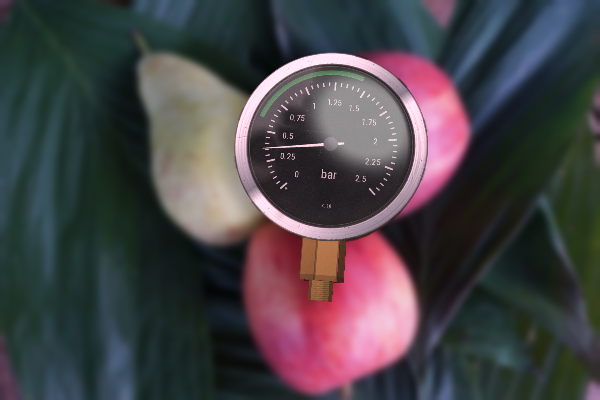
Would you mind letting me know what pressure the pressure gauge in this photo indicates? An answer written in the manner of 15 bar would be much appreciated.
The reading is 0.35 bar
